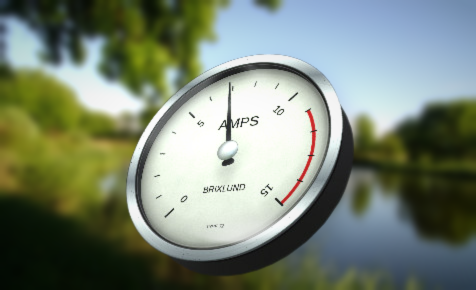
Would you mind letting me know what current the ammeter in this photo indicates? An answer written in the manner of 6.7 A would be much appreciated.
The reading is 7 A
